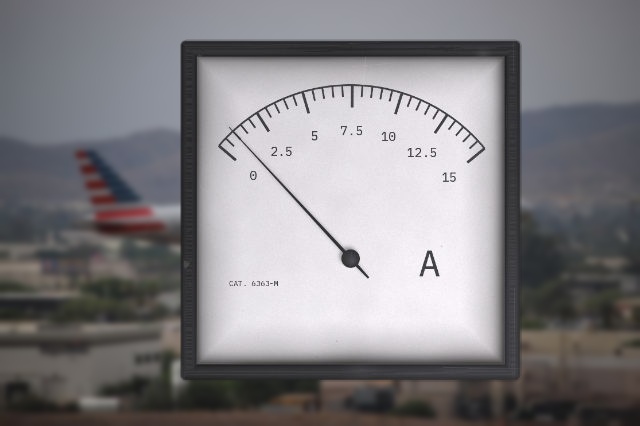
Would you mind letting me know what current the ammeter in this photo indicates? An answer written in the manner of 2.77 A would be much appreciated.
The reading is 1 A
